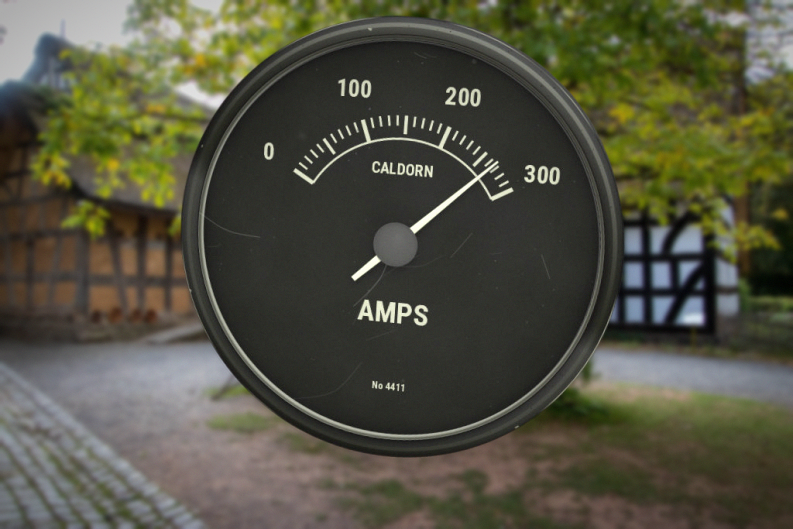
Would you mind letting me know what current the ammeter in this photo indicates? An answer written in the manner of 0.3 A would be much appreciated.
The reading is 265 A
